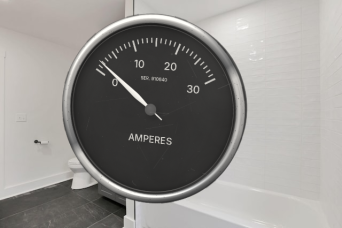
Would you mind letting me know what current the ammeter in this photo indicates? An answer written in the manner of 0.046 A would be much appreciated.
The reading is 2 A
